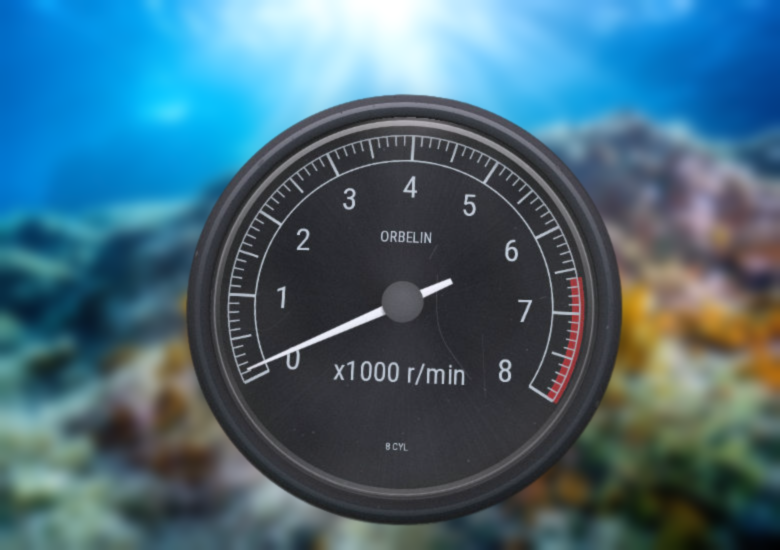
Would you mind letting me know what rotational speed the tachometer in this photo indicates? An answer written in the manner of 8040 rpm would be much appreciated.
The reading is 100 rpm
